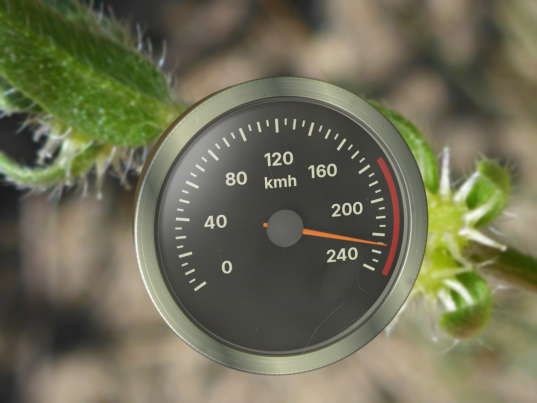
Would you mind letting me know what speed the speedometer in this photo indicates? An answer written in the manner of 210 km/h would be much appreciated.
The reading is 225 km/h
